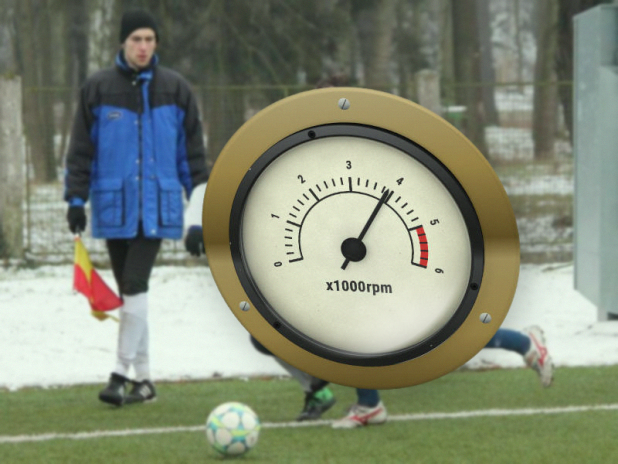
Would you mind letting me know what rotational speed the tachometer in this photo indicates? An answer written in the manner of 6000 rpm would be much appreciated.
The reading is 3900 rpm
